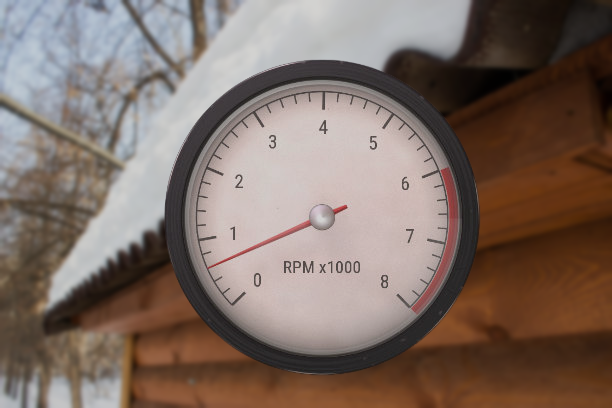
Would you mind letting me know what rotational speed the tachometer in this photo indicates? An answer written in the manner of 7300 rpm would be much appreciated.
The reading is 600 rpm
